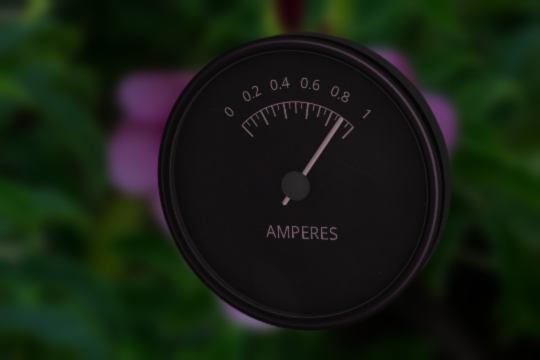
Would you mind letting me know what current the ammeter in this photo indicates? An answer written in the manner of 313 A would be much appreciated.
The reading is 0.9 A
